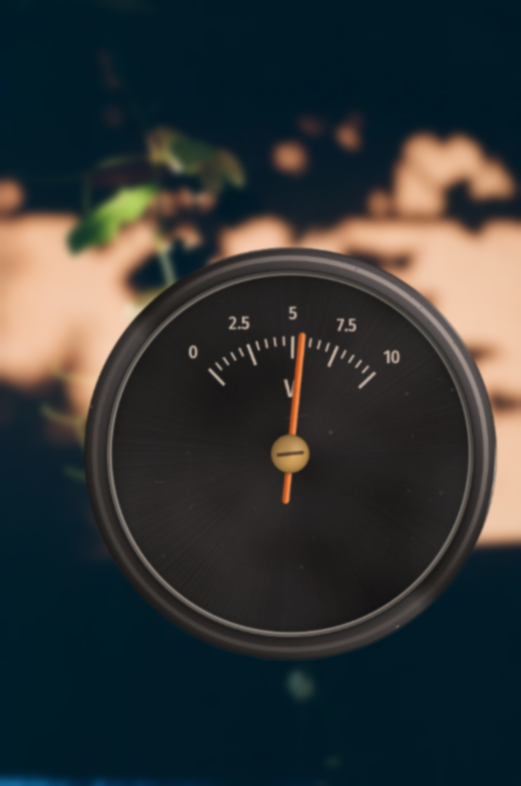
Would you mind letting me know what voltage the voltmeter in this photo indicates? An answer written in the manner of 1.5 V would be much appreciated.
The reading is 5.5 V
